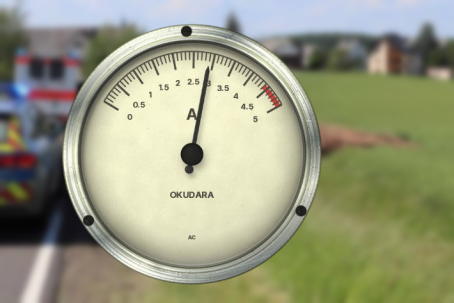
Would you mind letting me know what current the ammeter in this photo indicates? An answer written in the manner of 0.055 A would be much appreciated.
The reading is 2.9 A
